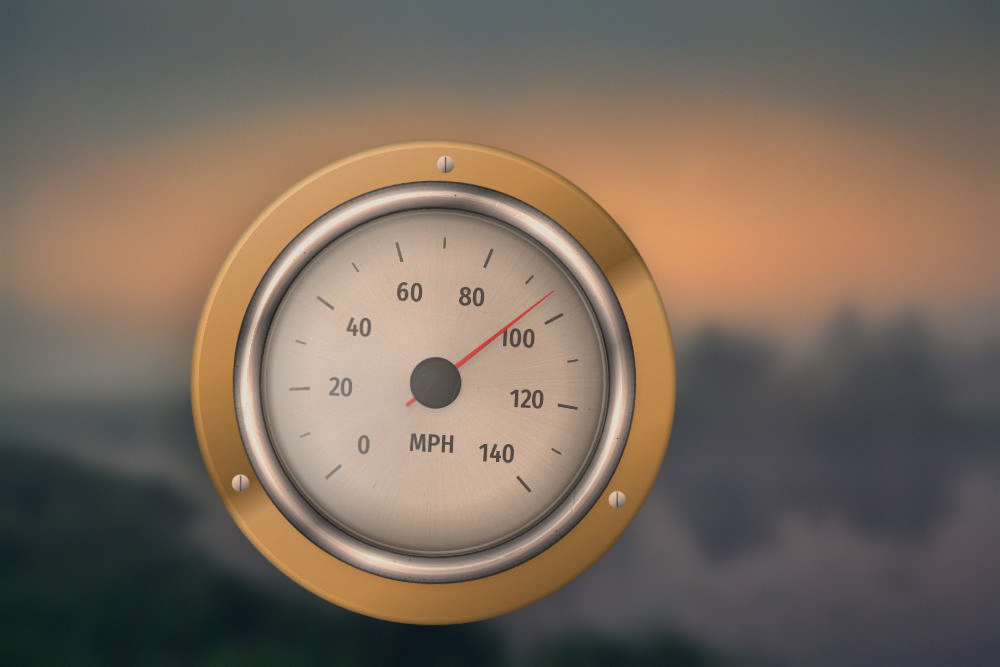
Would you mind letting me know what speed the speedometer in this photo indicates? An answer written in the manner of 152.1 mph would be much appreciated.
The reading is 95 mph
